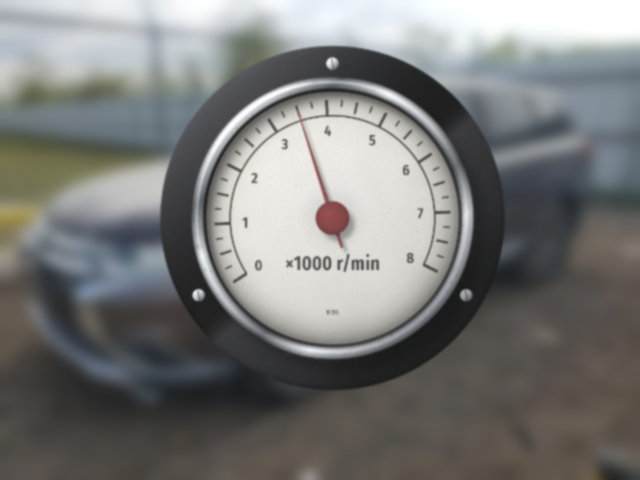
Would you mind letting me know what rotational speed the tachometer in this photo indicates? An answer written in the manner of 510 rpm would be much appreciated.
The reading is 3500 rpm
